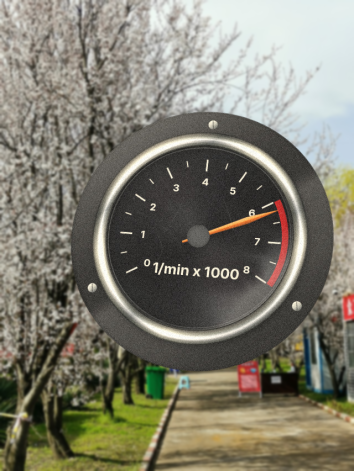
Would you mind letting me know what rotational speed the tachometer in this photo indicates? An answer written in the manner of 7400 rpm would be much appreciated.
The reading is 6250 rpm
